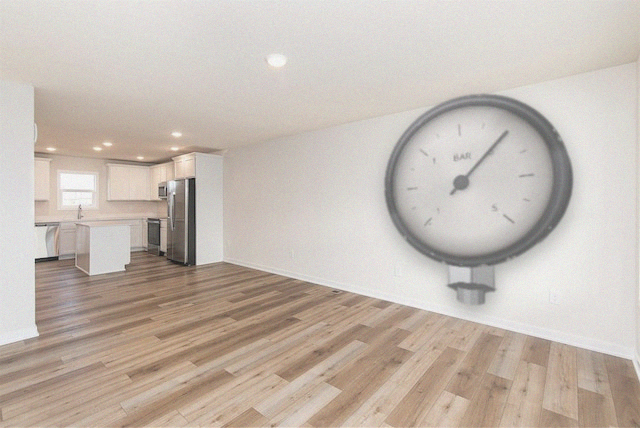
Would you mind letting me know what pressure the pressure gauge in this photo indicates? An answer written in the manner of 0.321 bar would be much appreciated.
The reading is 3 bar
